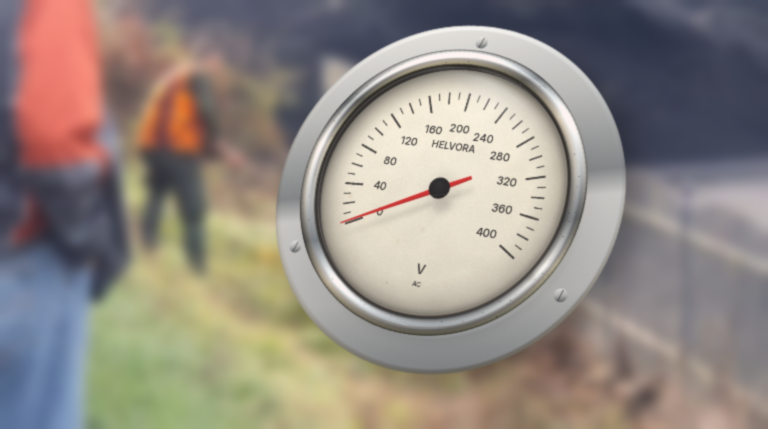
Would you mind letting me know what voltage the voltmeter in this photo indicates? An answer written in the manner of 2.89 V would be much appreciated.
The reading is 0 V
